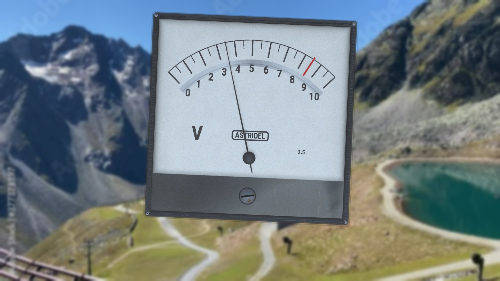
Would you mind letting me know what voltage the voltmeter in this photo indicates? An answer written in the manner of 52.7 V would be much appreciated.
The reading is 3.5 V
